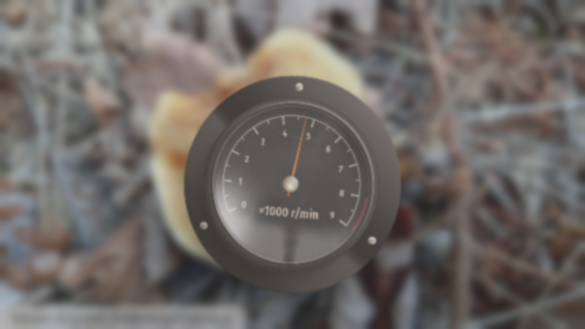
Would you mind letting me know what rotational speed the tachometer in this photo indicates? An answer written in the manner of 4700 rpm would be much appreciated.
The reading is 4750 rpm
